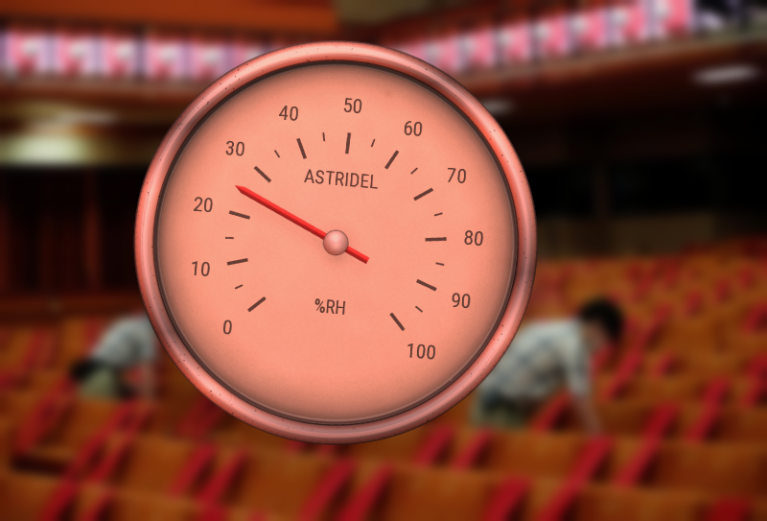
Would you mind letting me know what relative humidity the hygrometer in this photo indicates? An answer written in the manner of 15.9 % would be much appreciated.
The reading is 25 %
